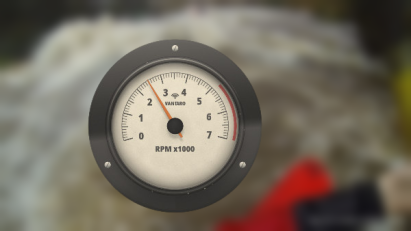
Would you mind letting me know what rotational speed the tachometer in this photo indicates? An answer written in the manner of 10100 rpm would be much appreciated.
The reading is 2500 rpm
